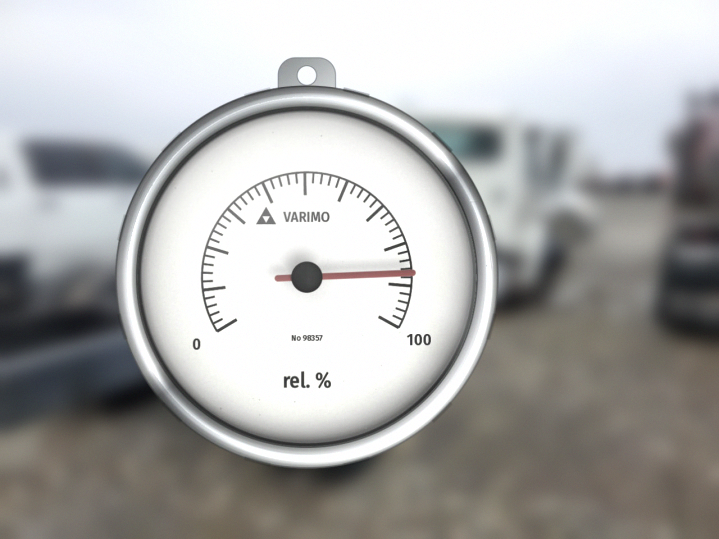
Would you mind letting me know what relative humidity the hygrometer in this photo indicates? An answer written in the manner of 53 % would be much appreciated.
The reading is 87 %
